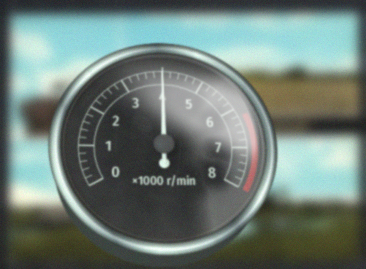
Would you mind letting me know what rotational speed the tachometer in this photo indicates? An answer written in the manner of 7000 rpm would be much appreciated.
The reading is 4000 rpm
